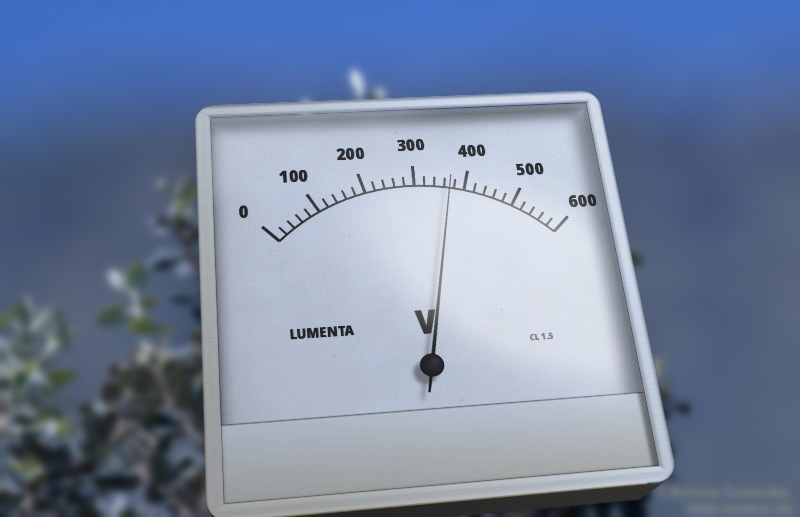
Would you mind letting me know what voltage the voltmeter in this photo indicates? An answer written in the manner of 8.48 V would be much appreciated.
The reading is 370 V
